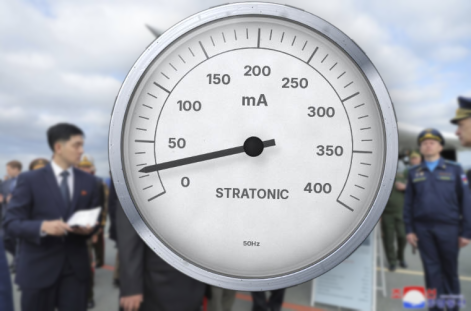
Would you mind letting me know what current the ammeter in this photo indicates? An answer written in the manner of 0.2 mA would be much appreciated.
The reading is 25 mA
